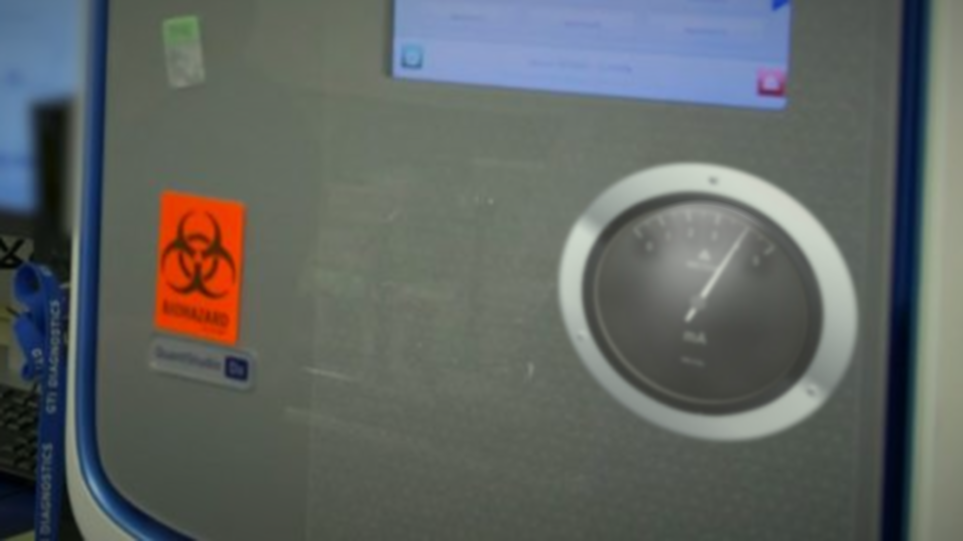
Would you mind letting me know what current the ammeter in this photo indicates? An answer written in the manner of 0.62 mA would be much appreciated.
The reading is 4 mA
